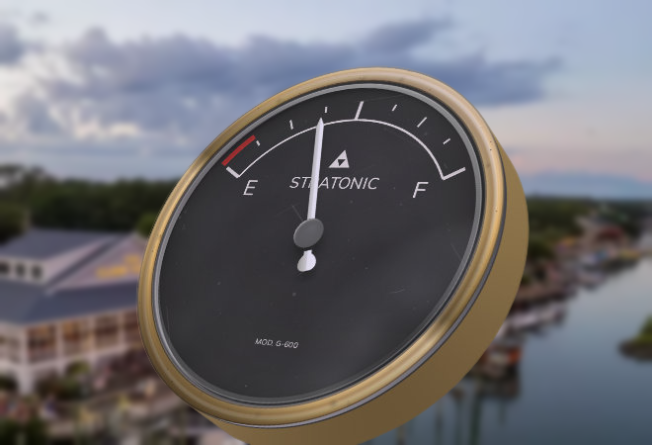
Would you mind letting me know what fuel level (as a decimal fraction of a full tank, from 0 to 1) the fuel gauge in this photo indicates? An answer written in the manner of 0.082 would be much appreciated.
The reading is 0.375
